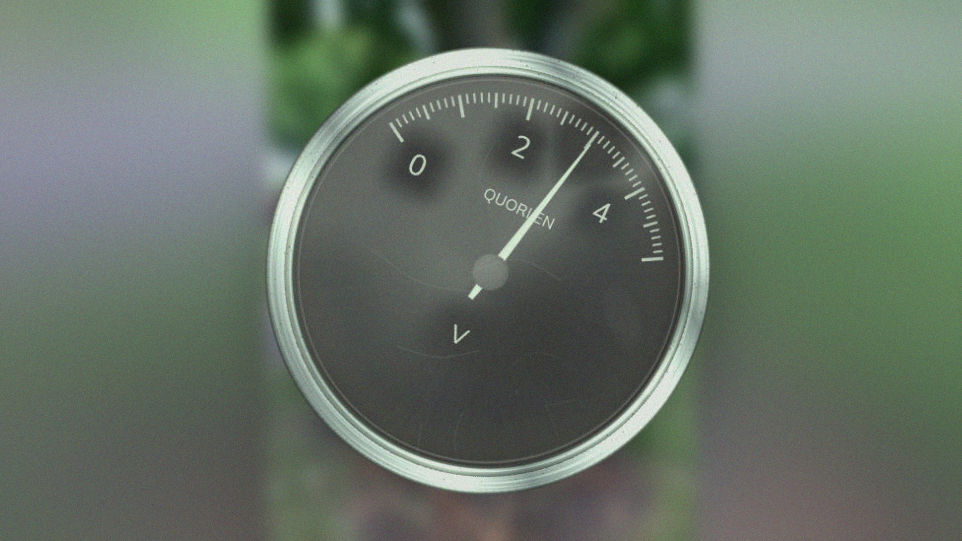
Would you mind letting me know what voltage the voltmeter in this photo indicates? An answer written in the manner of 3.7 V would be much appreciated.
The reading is 3 V
